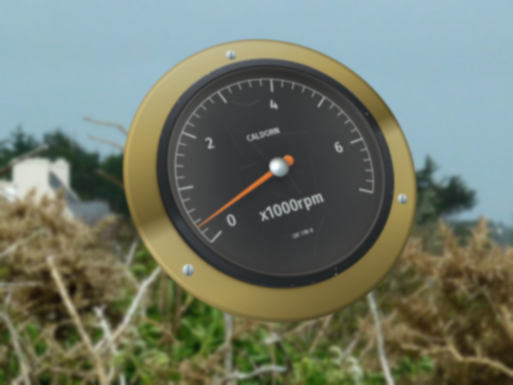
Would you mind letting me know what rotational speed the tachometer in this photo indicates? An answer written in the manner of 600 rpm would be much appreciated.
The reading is 300 rpm
